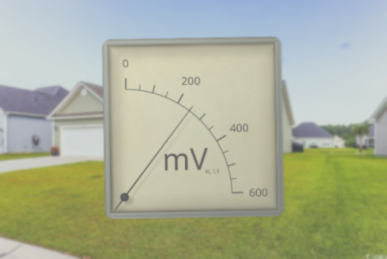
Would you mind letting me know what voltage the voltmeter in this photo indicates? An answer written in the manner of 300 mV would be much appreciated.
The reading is 250 mV
